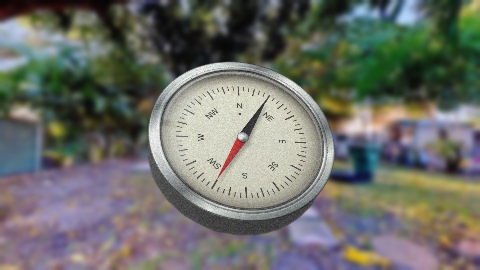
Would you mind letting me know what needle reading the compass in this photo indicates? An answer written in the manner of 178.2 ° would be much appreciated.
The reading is 210 °
